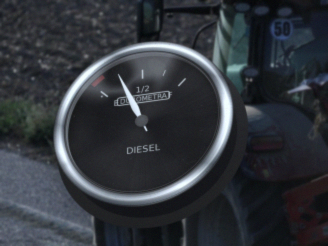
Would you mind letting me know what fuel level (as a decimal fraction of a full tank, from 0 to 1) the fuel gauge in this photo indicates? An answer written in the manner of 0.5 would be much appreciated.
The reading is 0.25
